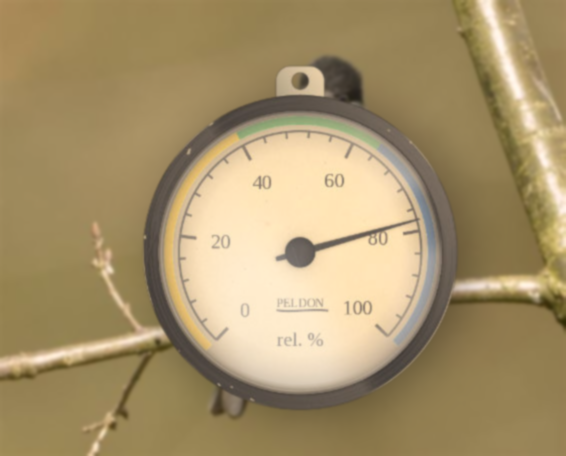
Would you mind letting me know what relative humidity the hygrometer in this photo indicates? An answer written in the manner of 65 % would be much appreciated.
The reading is 78 %
